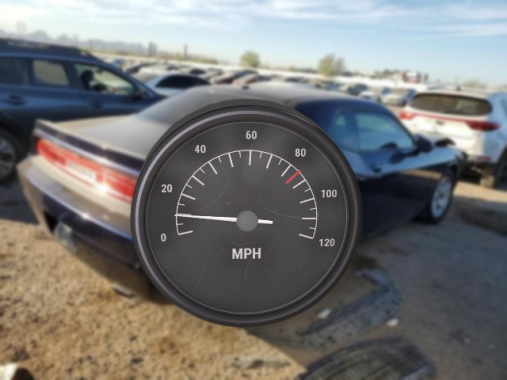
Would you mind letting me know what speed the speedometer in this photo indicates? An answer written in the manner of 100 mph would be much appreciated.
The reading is 10 mph
